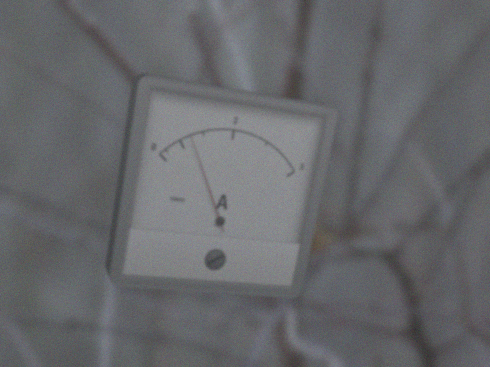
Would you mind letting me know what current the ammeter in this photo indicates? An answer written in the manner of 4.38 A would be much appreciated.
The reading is 1.25 A
